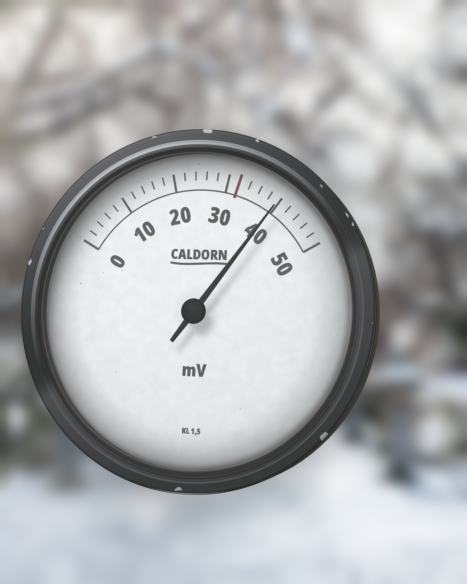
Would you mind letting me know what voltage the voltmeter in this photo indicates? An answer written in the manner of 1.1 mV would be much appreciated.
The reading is 40 mV
